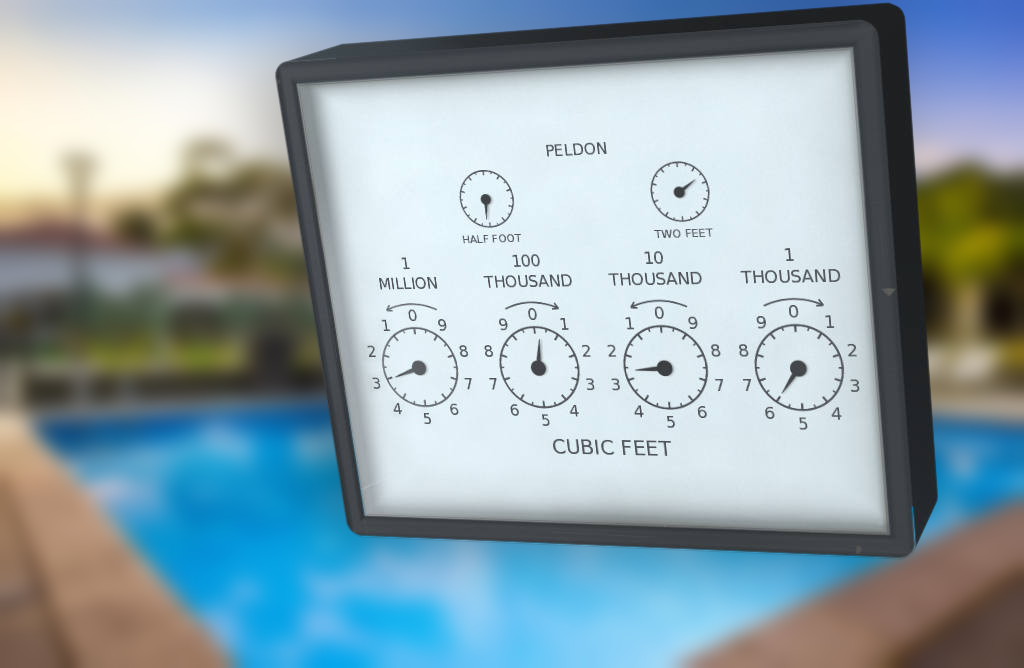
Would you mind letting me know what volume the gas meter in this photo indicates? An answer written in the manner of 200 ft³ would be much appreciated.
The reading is 302600 ft³
